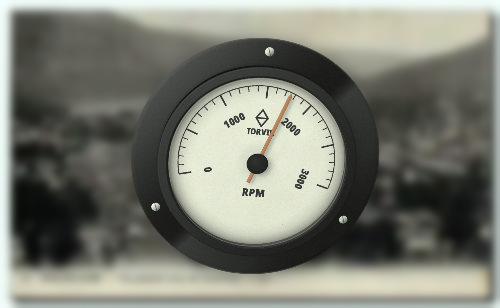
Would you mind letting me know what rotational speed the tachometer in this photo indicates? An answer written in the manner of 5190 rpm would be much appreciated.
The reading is 1750 rpm
